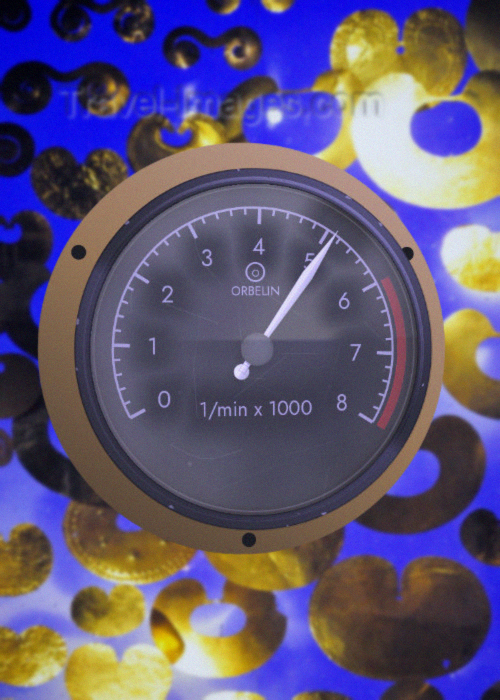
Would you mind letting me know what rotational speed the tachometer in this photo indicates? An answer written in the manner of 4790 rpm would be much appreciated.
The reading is 5100 rpm
